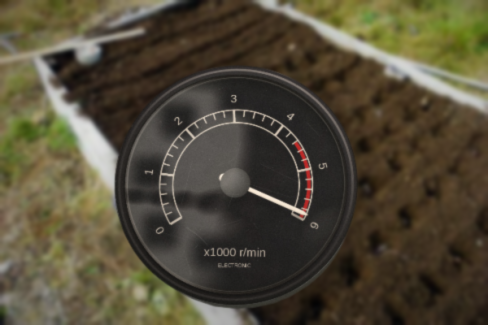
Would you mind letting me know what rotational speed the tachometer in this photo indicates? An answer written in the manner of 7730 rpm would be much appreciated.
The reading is 5900 rpm
